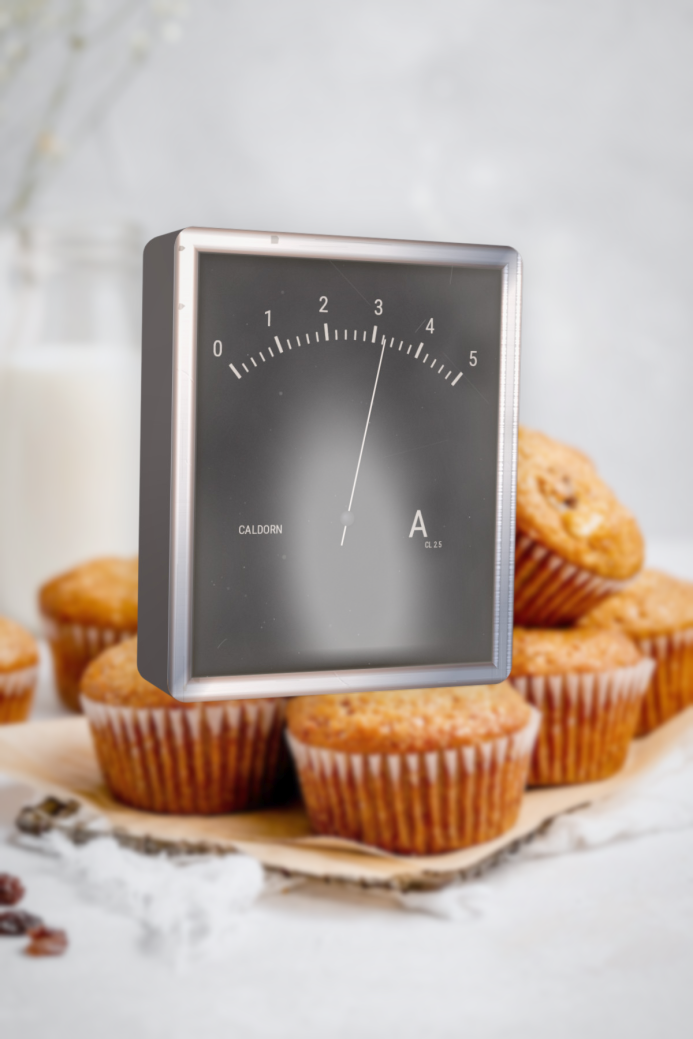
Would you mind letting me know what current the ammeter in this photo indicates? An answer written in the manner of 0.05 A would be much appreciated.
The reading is 3.2 A
